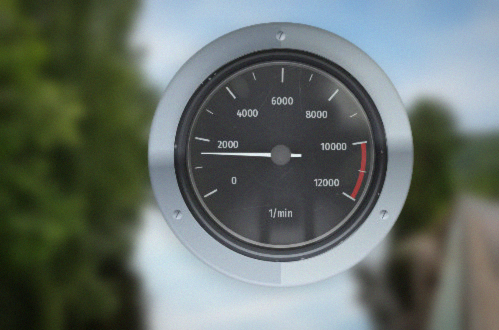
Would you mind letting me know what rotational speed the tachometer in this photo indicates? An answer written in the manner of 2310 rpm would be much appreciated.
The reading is 1500 rpm
